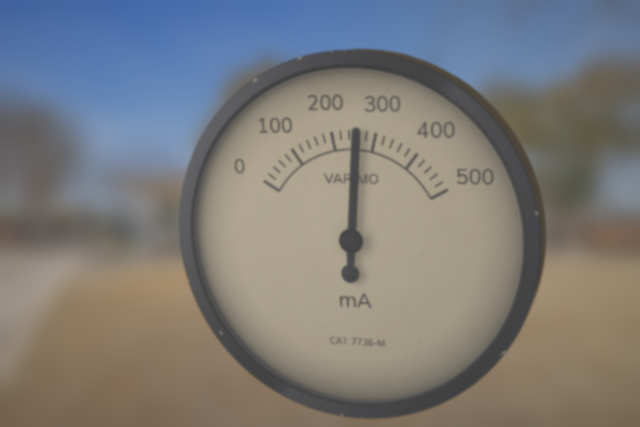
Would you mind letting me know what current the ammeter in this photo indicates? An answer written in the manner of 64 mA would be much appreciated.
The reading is 260 mA
